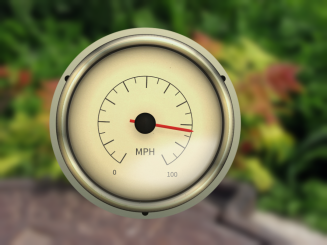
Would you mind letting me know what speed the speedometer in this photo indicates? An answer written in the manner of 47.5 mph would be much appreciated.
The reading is 82.5 mph
